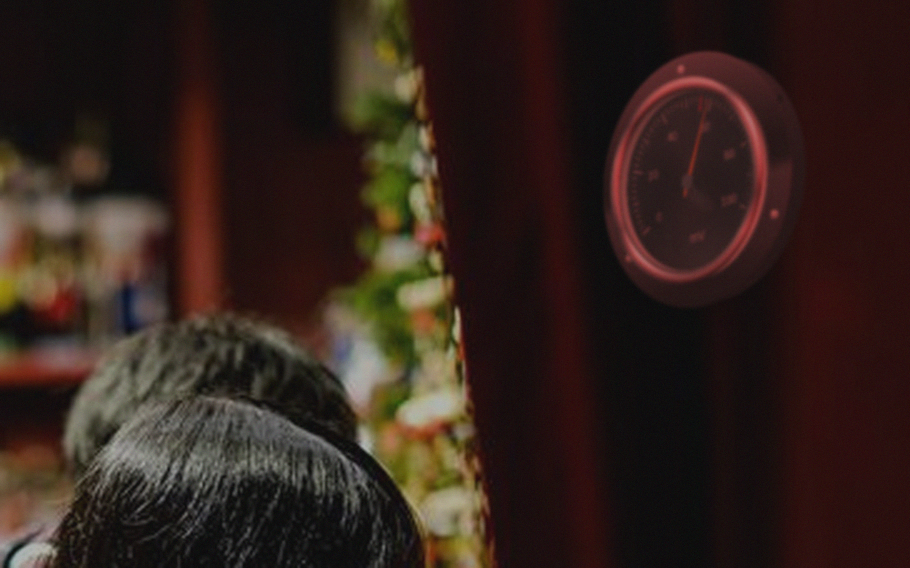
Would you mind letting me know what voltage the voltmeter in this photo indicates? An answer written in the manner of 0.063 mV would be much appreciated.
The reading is 60 mV
